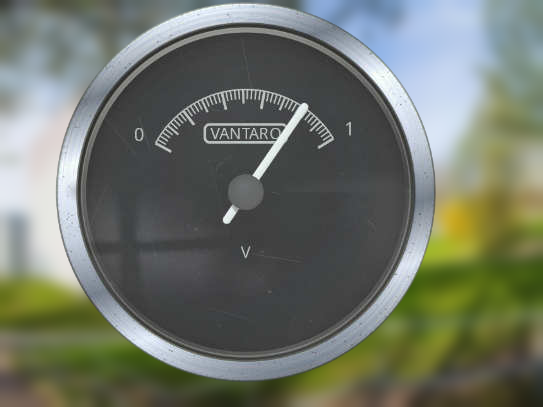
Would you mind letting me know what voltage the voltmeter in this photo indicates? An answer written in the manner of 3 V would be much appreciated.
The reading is 0.8 V
